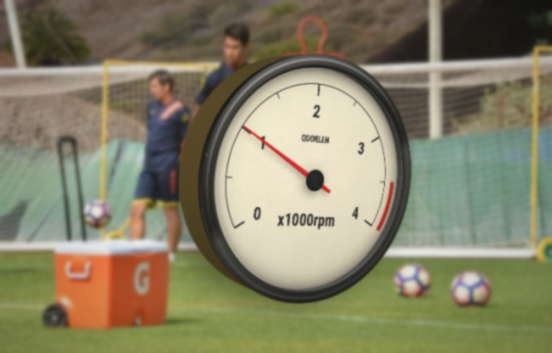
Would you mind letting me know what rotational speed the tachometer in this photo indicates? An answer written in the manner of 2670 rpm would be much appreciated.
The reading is 1000 rpm
